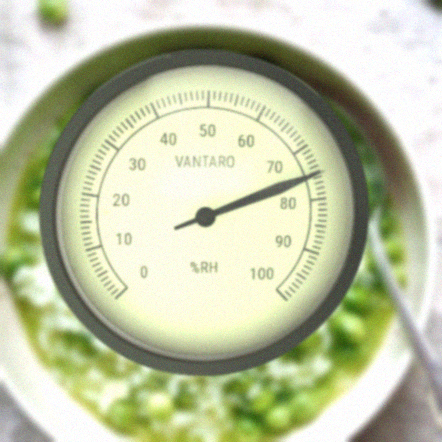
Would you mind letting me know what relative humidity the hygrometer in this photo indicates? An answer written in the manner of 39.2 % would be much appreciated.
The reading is 75 %
